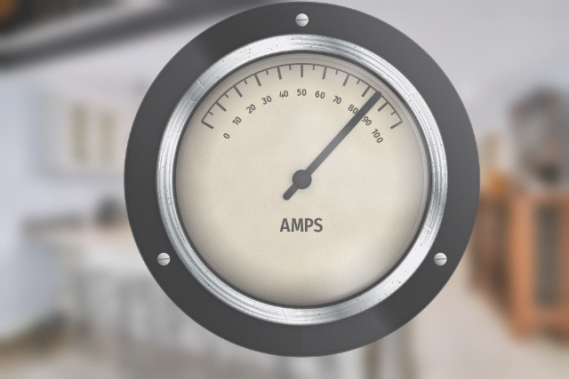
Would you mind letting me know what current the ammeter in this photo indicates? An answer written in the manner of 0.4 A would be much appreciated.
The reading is 85 A
